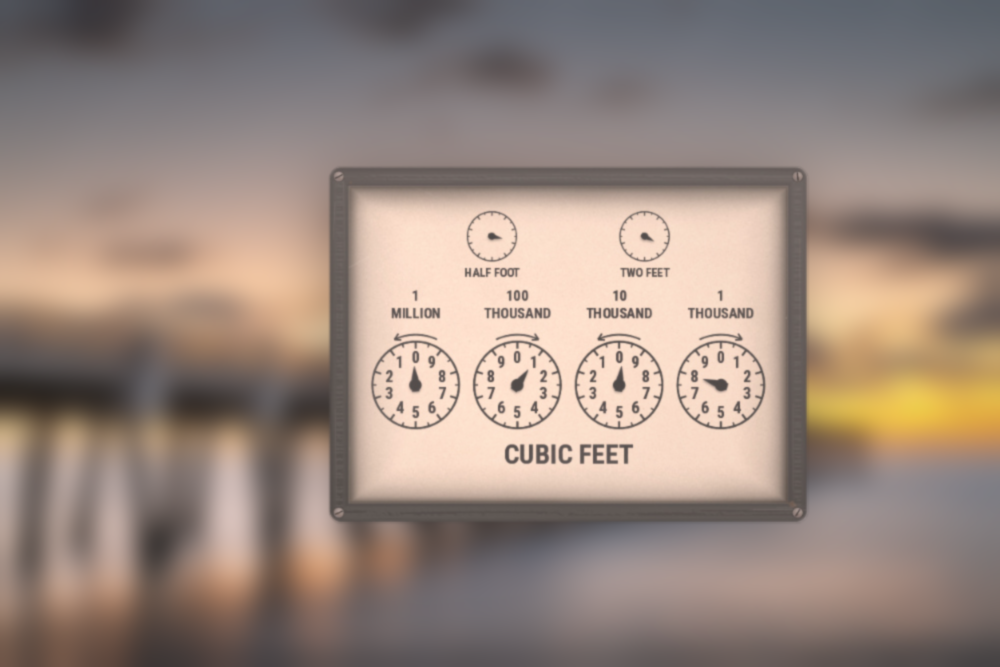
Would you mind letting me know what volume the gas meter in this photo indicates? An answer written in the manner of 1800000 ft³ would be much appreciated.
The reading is 9800 ft³
